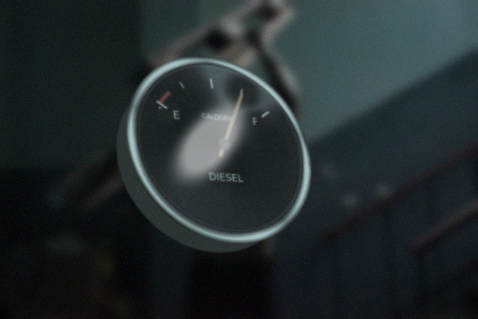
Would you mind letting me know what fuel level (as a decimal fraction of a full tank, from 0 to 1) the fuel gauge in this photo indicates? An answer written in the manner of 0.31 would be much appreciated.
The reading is 0.75
